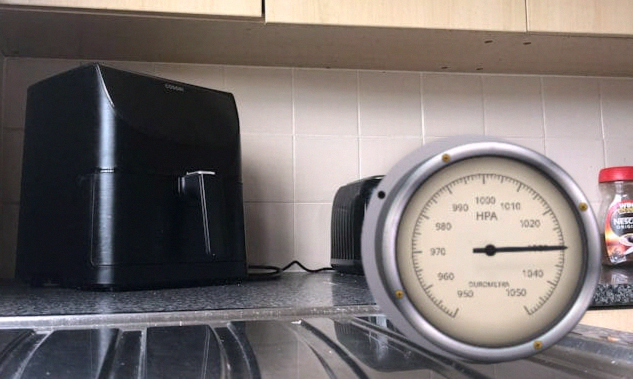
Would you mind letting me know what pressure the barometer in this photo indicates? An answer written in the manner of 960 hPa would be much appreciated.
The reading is 1030 hPa
